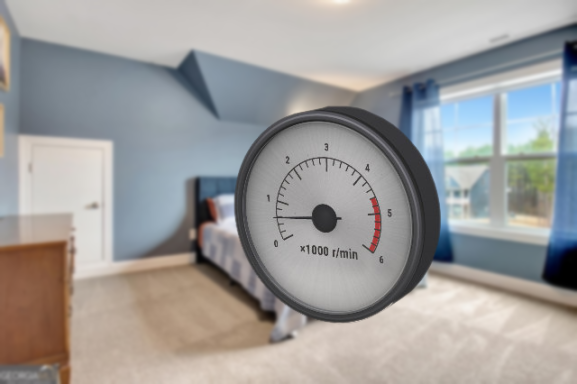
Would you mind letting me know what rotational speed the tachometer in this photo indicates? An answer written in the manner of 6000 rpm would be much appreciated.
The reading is 600 rpm
